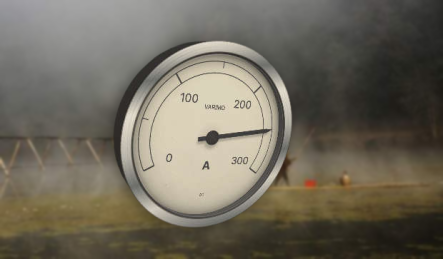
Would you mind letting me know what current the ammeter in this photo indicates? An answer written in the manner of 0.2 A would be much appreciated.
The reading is 250 A
